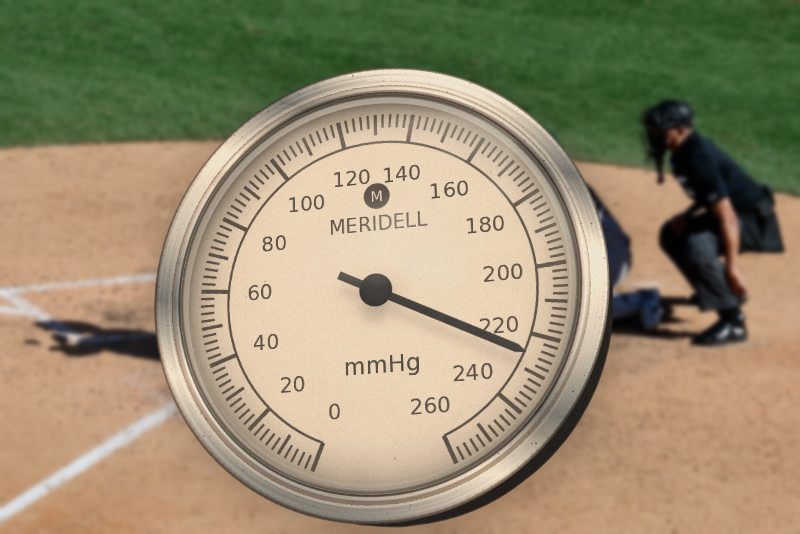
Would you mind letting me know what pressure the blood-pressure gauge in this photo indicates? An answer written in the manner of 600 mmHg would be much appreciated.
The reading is 226 mmHg
